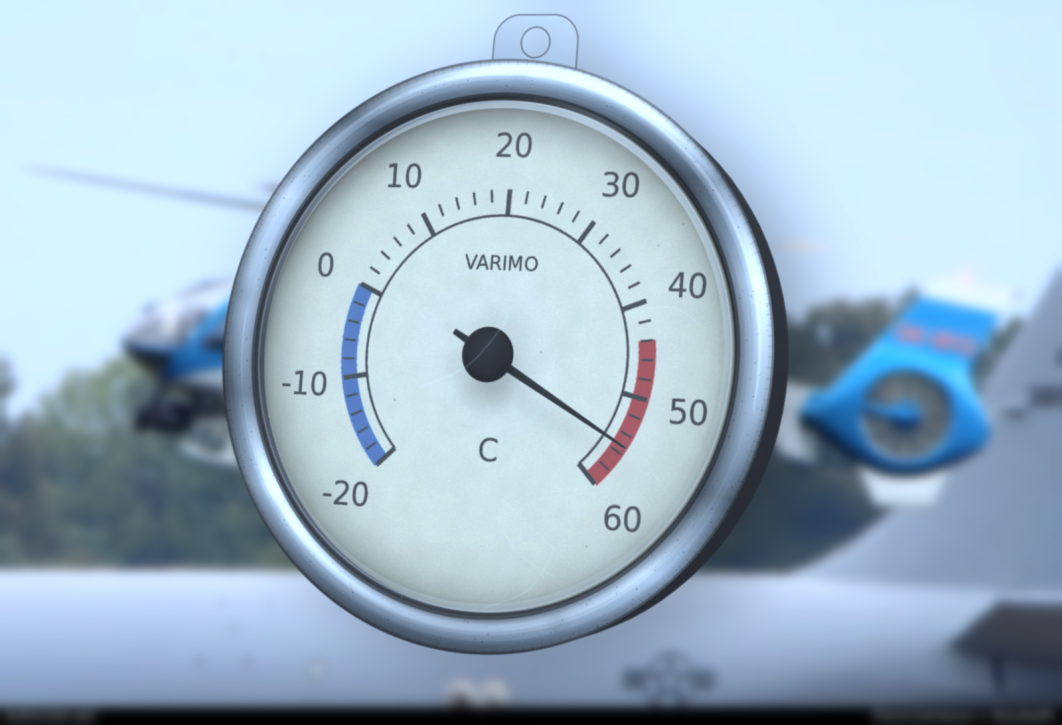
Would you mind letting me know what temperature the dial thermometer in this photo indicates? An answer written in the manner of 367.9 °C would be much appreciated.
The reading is 55 °C
